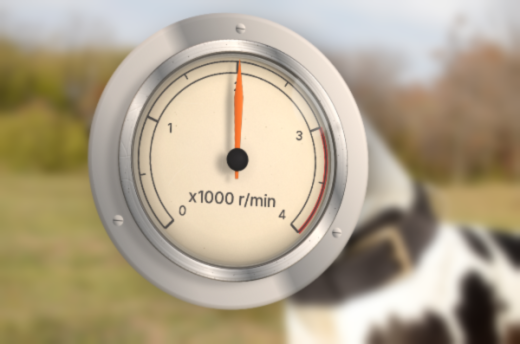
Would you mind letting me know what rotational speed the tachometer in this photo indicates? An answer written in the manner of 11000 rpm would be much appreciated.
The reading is 2000 rpm
